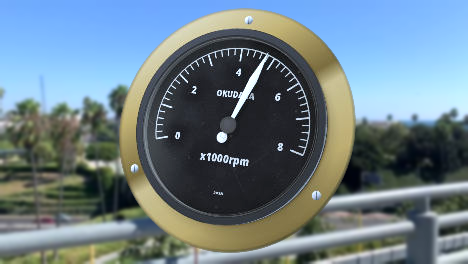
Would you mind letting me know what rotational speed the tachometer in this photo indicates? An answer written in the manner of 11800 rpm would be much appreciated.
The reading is 4800 rpm
